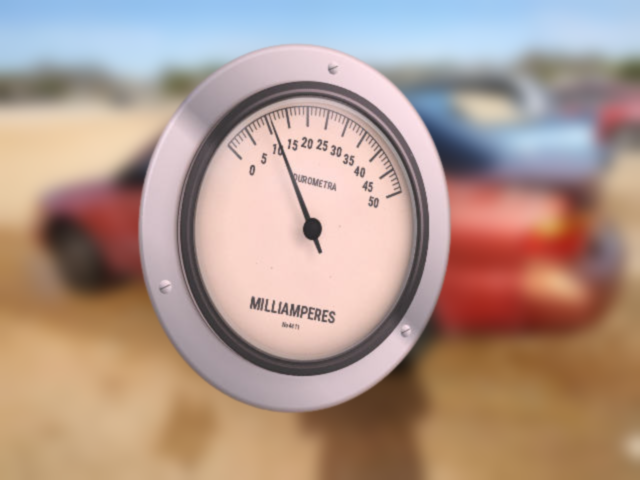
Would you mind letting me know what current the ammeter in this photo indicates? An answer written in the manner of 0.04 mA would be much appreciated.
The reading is 10 mA
